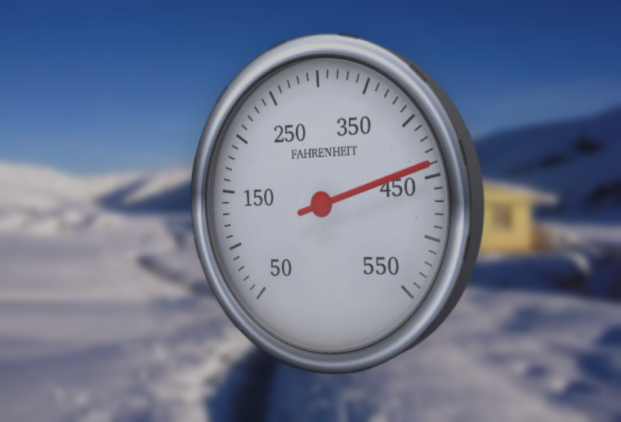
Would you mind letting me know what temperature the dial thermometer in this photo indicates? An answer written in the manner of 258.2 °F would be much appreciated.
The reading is 440 °F
